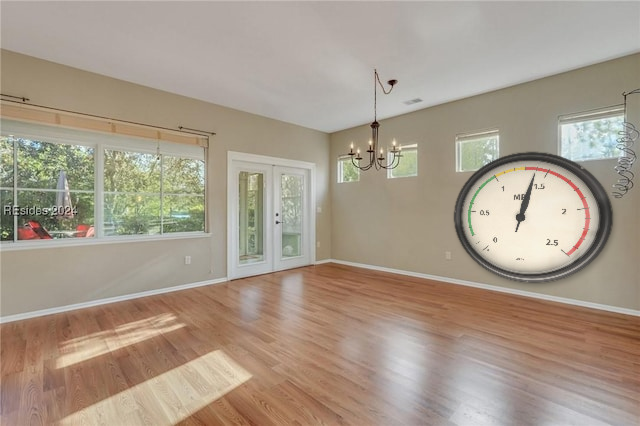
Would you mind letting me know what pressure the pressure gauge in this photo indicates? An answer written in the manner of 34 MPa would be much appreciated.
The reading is 1.4 MPa
